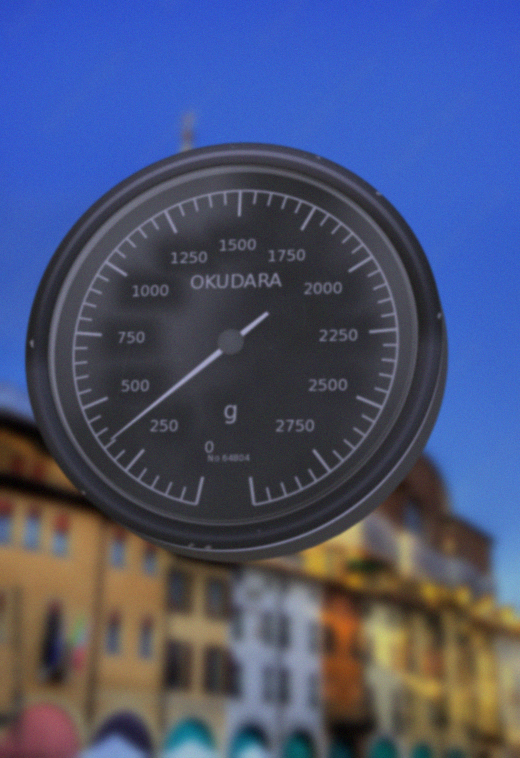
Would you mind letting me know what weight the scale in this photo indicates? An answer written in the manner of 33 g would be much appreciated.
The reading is 350 g
